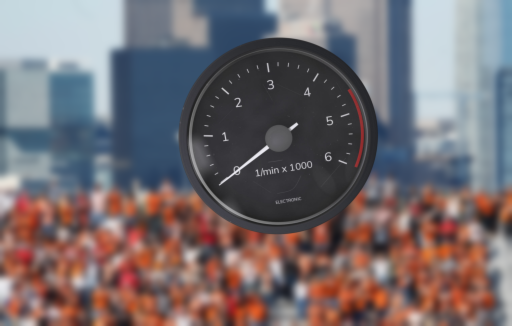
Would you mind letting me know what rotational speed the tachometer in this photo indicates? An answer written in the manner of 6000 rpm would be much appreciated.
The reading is 0 rpm
